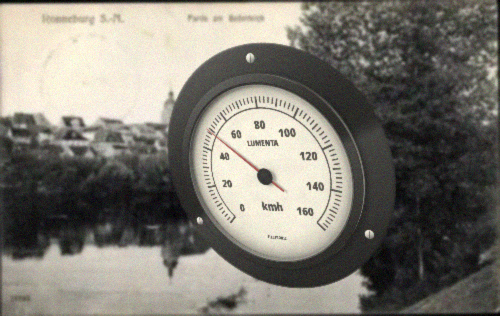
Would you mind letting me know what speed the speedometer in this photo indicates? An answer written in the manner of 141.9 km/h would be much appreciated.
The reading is 50 km/h
